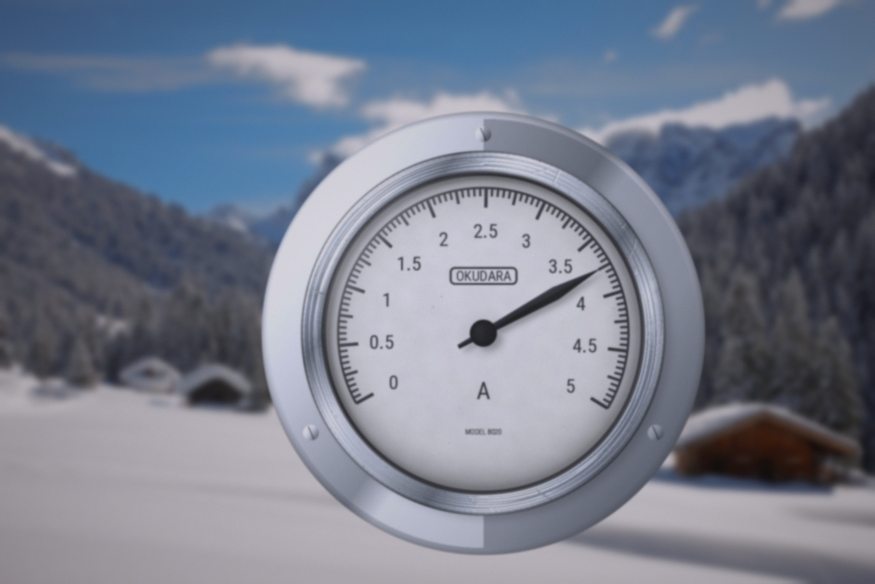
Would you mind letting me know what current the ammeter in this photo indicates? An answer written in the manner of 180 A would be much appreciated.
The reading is 3.75 A
